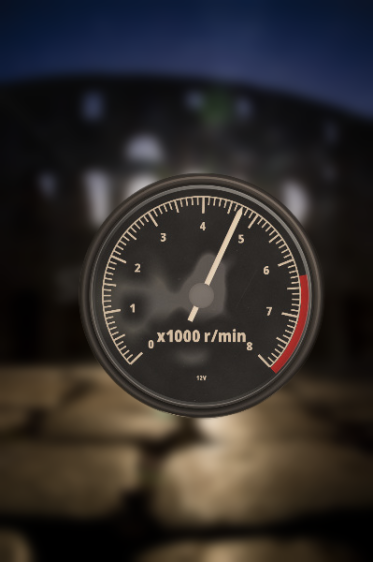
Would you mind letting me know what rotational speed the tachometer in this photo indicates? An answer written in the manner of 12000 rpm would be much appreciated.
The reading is 4700 rpm
